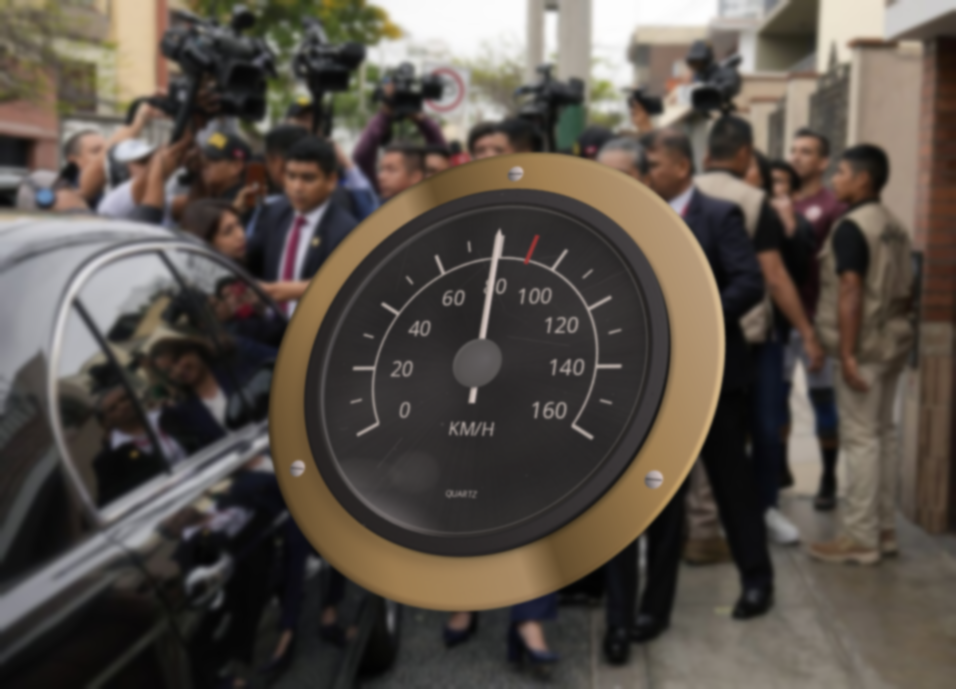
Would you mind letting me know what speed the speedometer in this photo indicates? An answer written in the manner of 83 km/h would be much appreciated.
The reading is 80 km/h
